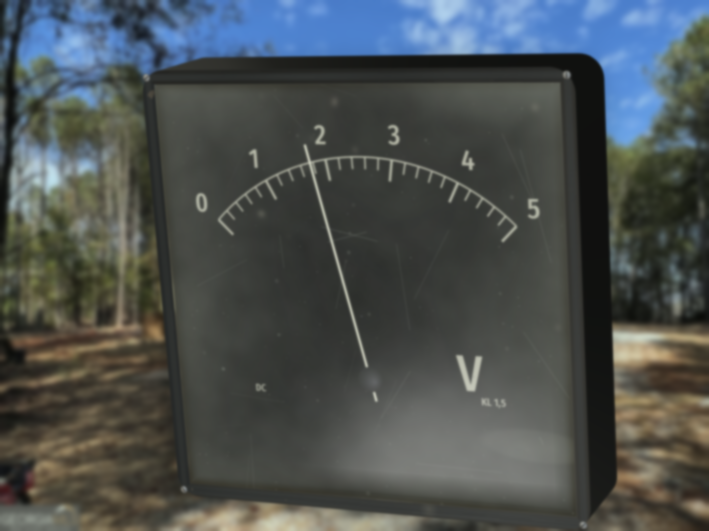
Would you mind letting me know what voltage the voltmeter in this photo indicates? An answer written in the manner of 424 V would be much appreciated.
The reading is 1.8 V
